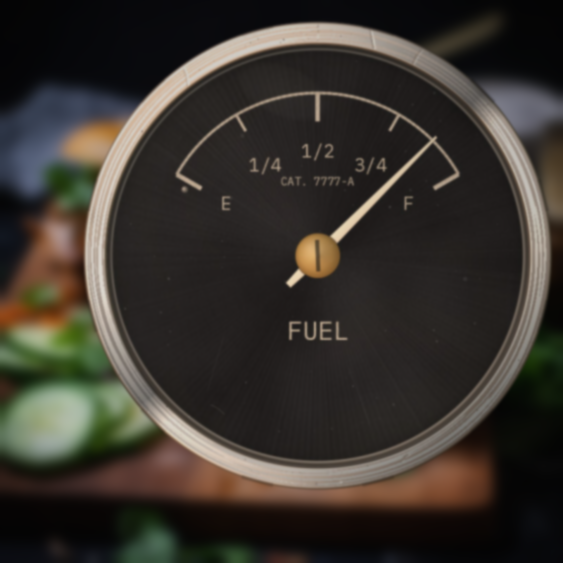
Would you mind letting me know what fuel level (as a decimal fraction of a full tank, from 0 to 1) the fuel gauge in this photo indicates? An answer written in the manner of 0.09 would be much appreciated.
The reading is 0.875
